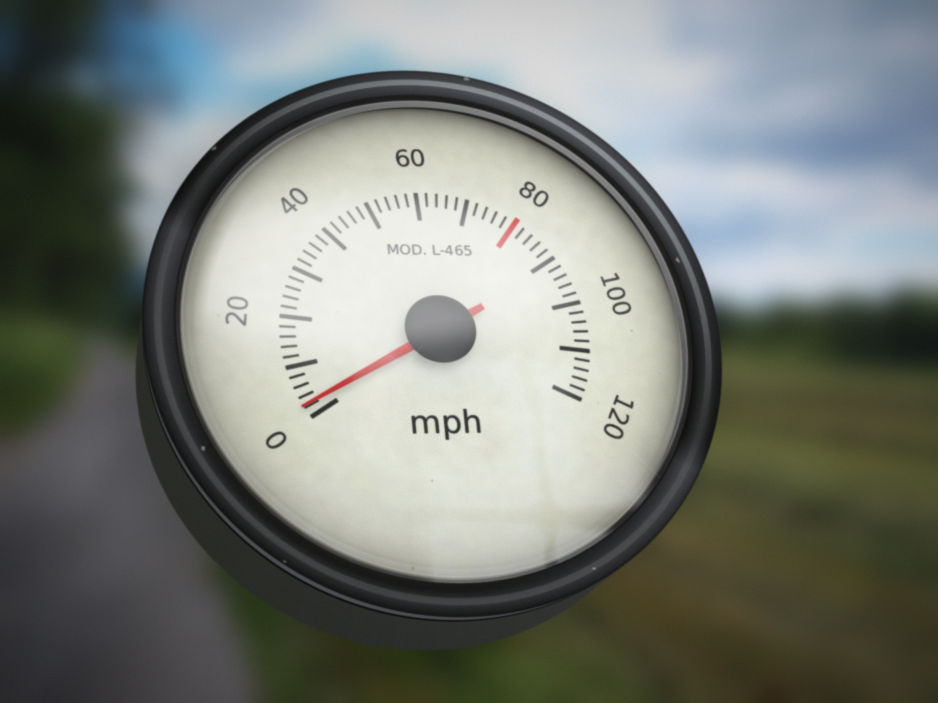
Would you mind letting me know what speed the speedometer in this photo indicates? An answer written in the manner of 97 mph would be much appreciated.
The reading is 2 mph
